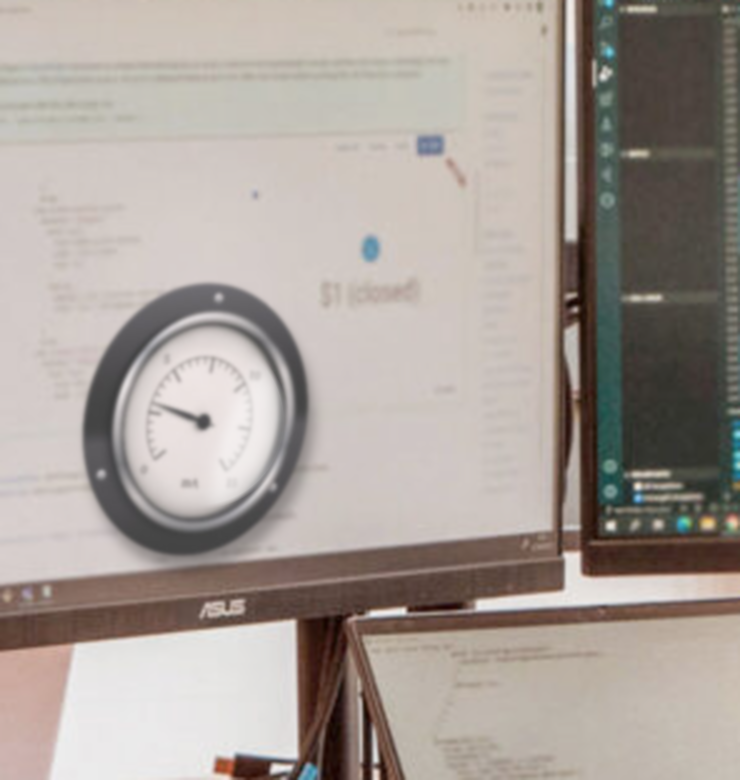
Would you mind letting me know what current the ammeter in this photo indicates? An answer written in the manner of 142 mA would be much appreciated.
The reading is 3 mA
